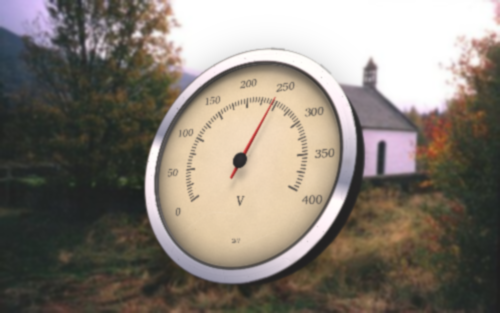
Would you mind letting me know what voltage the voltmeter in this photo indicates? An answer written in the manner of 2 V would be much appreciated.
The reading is 250 V
